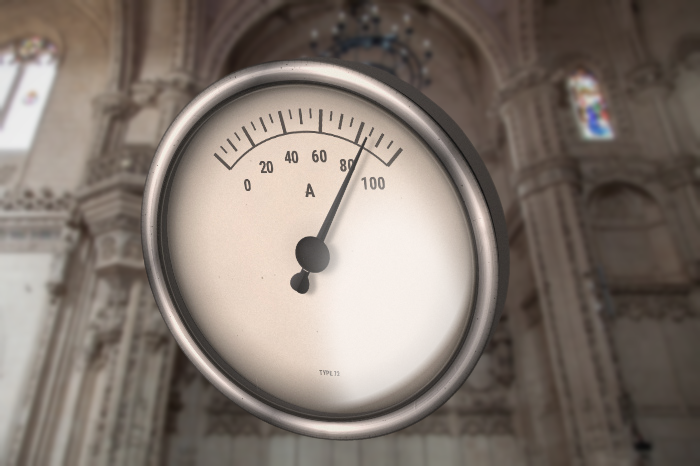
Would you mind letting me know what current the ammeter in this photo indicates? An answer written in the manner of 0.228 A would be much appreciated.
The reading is 85 A
